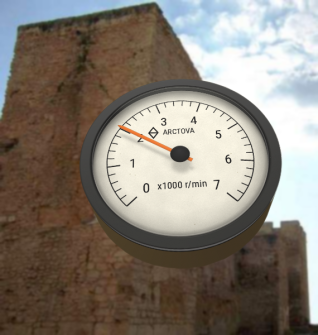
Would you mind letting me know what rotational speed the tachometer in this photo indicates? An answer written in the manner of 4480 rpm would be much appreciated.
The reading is 2000 rpm
